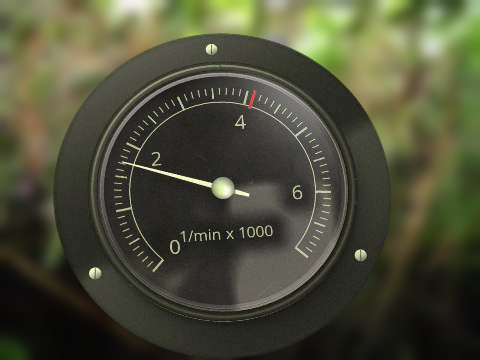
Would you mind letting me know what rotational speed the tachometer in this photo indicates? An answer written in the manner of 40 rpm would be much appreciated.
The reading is 1700 rpm
